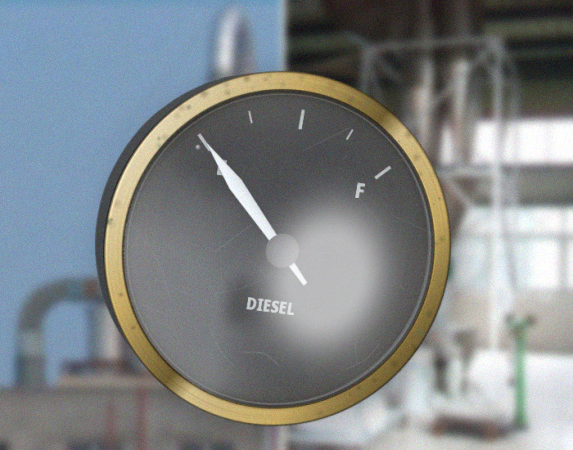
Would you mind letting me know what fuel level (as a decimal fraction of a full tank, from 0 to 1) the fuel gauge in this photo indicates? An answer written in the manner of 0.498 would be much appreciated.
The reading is 0
